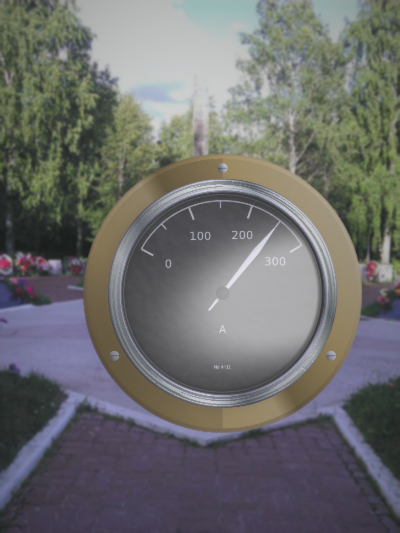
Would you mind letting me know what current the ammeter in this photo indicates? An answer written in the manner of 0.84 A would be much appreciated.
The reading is 250 A
